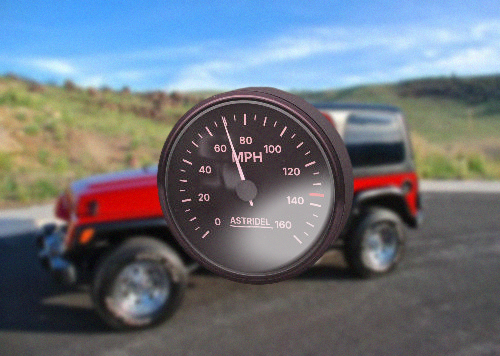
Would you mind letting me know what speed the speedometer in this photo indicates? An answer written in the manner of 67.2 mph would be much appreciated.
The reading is 70 mph
